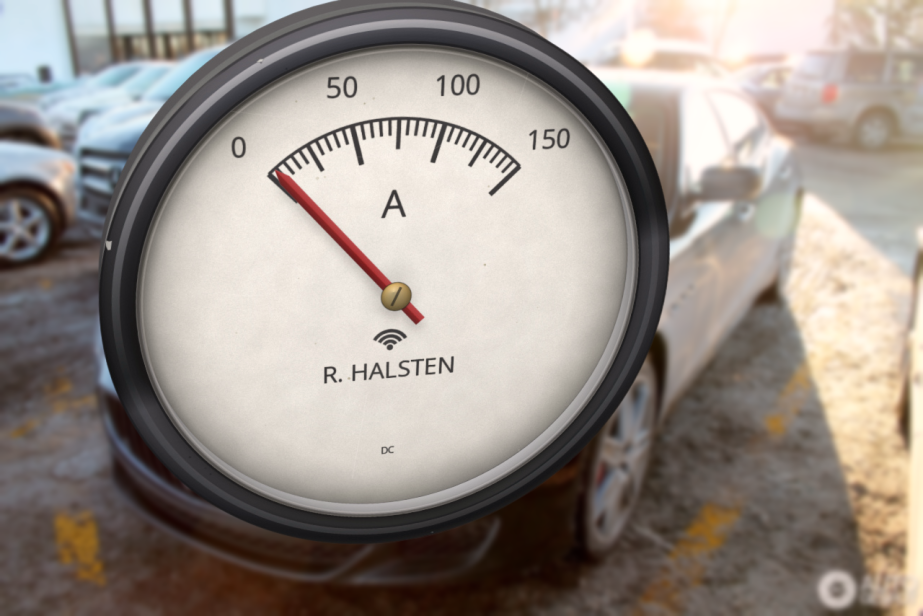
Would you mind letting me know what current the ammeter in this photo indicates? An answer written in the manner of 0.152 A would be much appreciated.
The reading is 5 A
